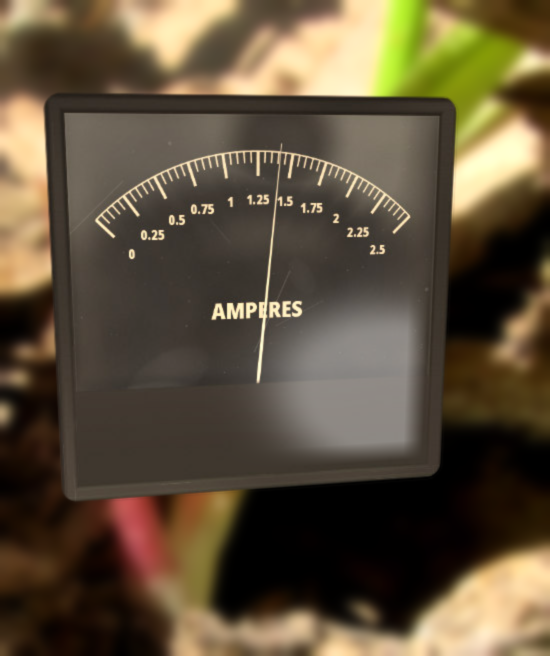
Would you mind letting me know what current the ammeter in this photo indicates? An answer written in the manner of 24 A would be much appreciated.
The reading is 1.4 A
